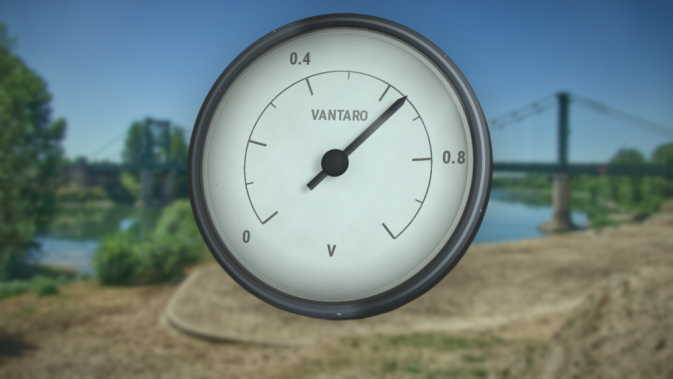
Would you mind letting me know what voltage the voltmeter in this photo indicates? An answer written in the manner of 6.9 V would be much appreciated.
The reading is 0.65 V
